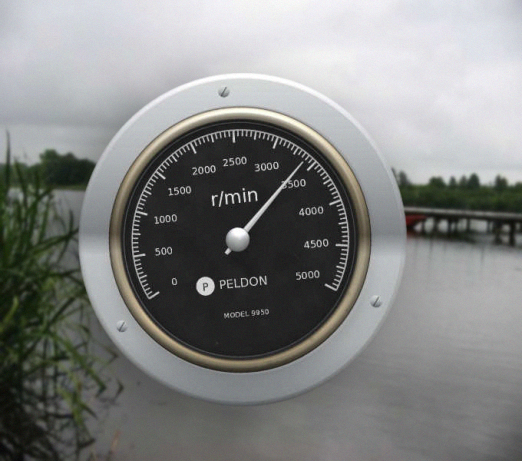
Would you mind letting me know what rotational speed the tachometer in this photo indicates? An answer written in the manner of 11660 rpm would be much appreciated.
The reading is 3400 rpm
